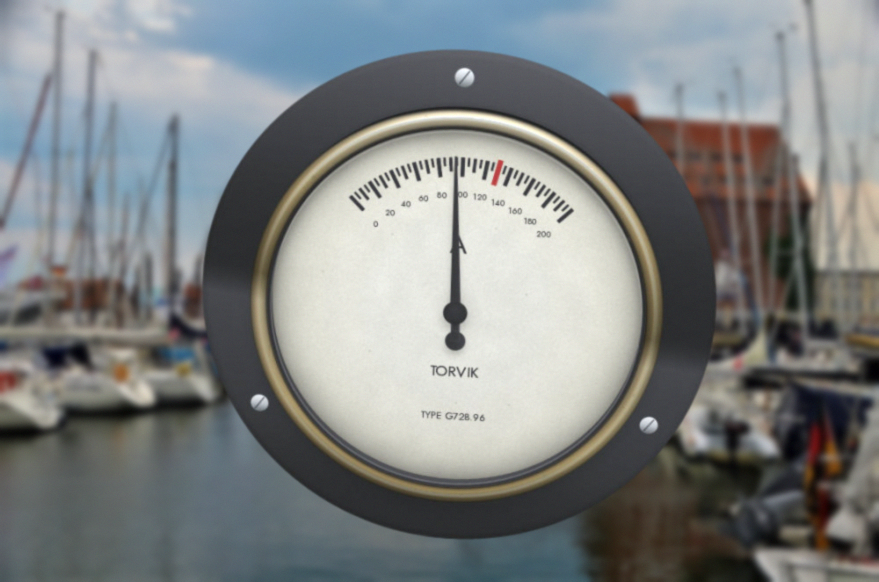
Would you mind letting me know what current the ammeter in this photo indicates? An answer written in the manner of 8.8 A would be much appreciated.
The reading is 95 A
